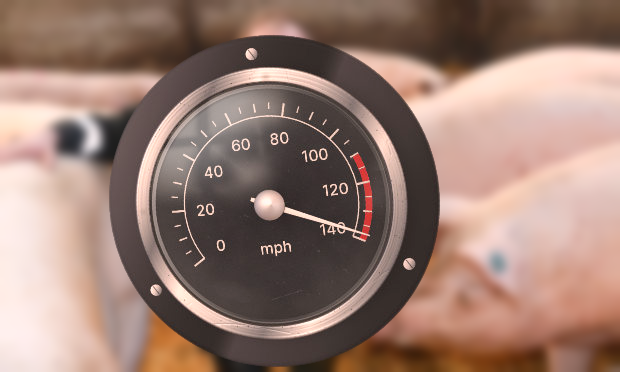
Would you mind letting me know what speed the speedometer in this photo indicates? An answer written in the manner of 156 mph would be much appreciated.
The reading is 137.5 mph
